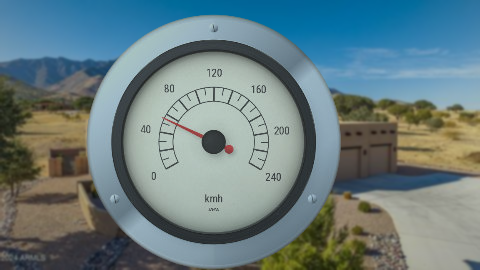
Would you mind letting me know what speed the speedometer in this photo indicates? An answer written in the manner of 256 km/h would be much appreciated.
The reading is 55 km/h
